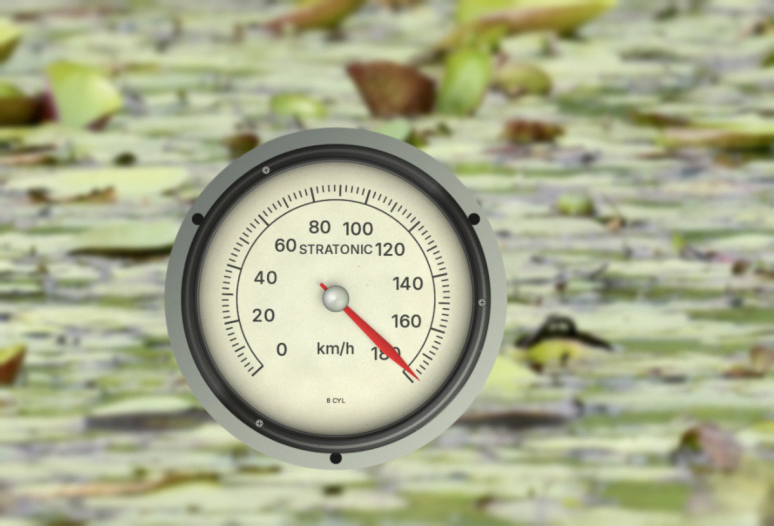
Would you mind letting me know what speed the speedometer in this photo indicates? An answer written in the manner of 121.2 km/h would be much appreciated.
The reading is 178 km/h
